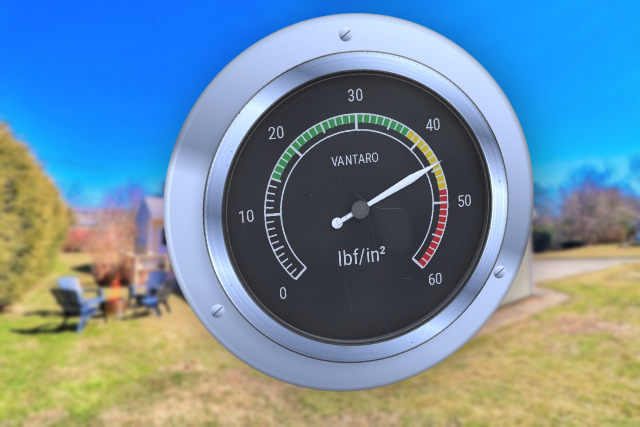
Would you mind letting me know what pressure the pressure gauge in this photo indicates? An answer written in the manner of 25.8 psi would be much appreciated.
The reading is 44 psi
